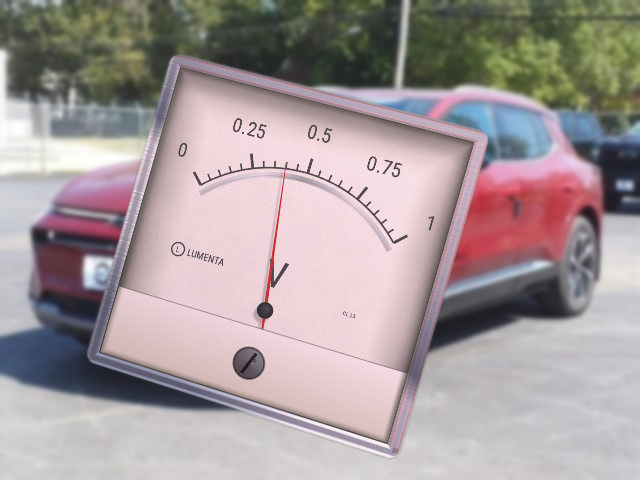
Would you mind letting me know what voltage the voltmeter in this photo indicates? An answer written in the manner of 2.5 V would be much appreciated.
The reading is 0.4 V
